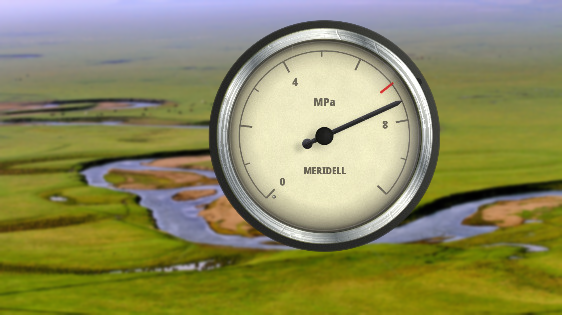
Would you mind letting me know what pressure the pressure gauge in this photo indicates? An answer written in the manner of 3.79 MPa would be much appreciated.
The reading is 7.5 MPa
